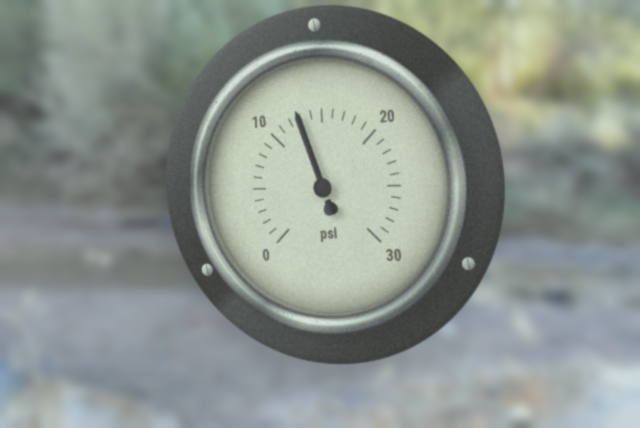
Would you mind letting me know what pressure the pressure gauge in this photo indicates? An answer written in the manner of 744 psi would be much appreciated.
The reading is 13 psi
